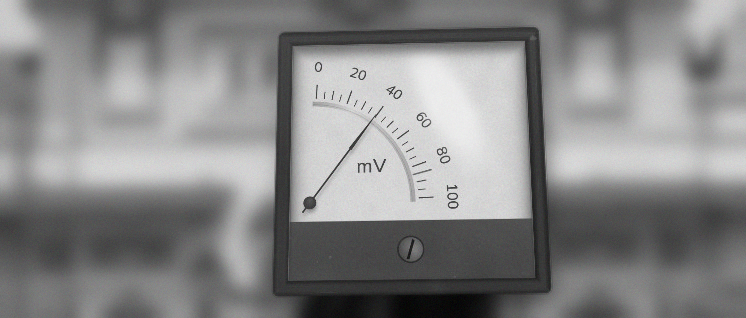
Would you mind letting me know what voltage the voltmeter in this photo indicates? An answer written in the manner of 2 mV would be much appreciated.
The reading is 40 mV
